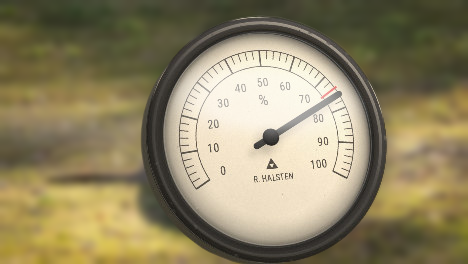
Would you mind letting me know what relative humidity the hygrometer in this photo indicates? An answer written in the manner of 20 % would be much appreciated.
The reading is 76 %
